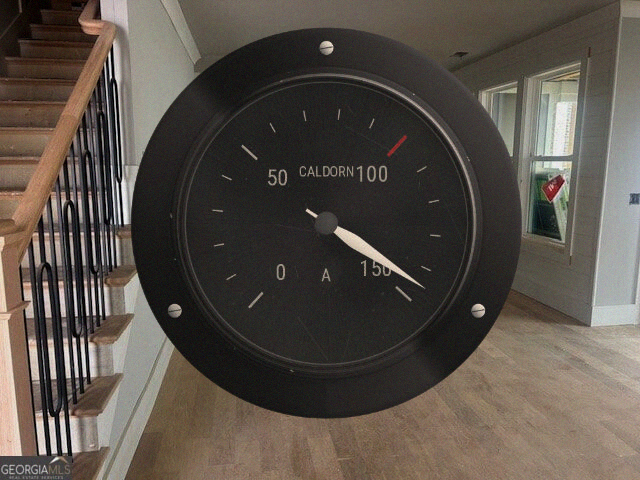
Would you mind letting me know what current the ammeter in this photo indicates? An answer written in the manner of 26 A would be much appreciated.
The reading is 145 A
